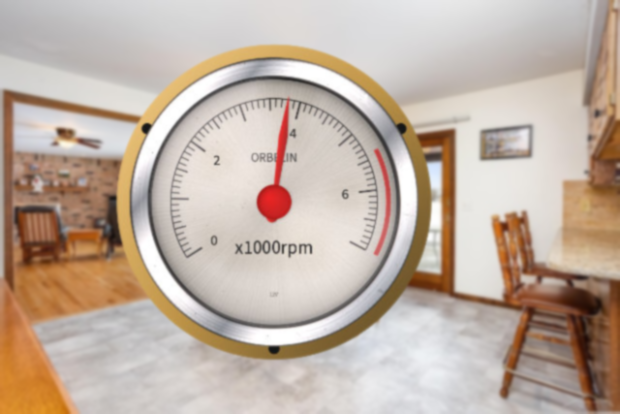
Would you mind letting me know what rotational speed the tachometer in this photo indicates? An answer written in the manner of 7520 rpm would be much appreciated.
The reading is 3800 rpm
